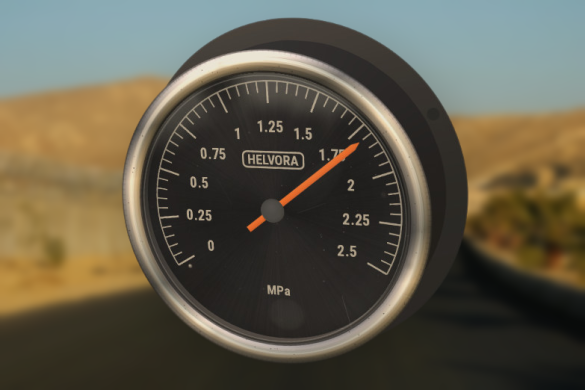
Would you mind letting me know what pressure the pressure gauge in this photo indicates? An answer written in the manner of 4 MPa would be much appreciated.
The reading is 1.8 MPa
